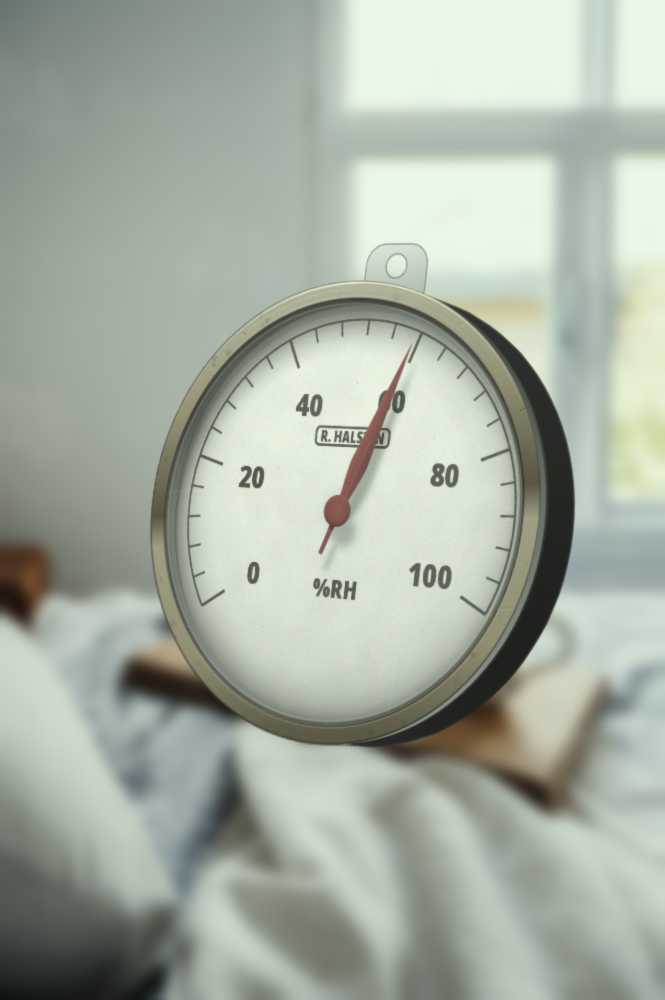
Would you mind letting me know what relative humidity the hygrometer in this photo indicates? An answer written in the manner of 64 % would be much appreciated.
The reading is 60 %
